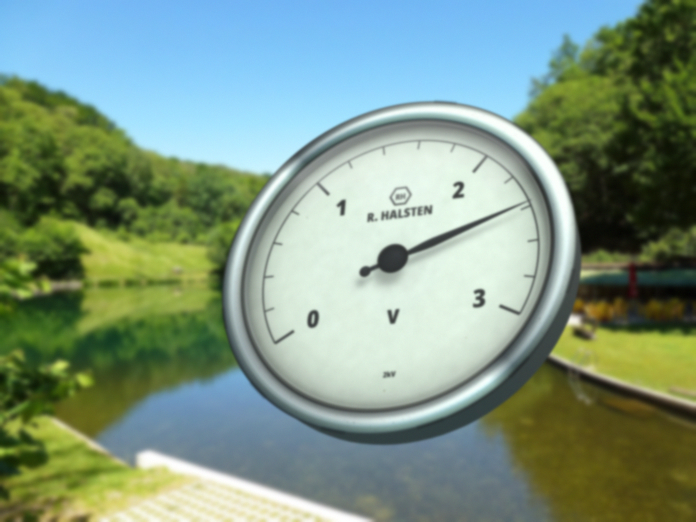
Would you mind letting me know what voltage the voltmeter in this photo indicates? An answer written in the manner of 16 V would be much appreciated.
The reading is 2.4 V
